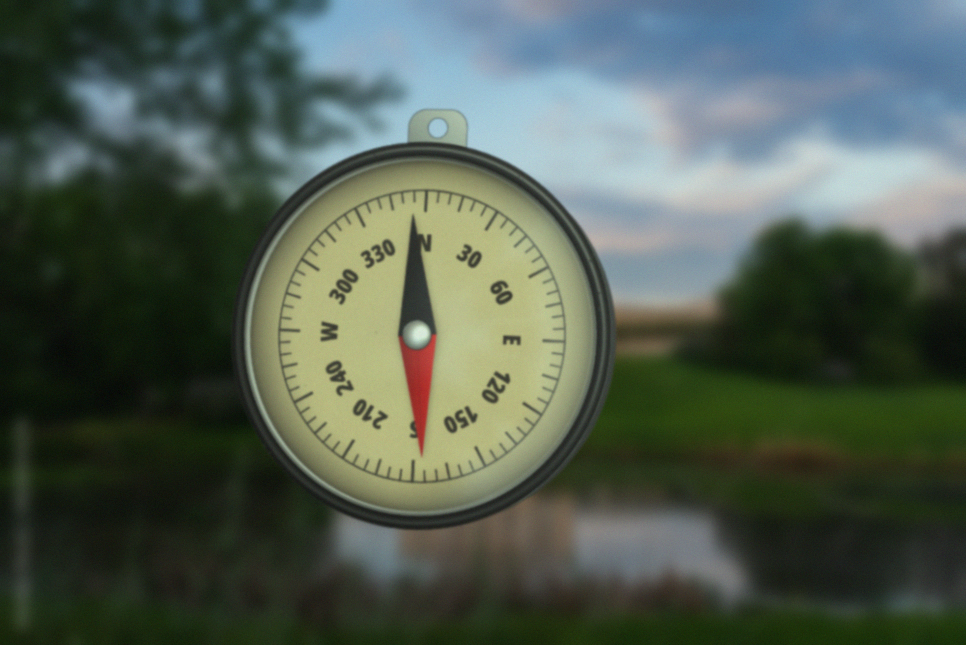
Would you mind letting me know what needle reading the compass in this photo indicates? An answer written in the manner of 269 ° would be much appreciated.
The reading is 175 °
